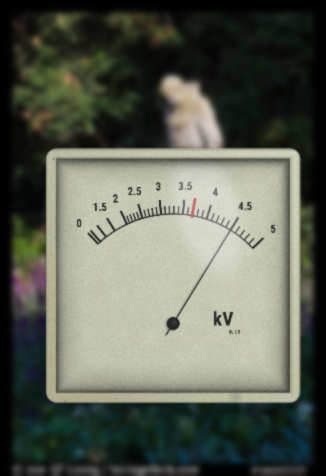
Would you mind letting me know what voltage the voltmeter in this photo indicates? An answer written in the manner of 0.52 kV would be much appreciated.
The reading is 4.5 kV
